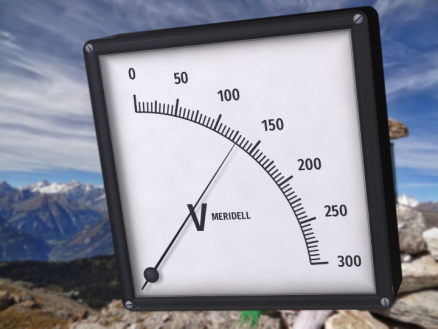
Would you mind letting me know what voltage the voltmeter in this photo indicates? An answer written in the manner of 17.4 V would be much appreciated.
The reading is 130 V
